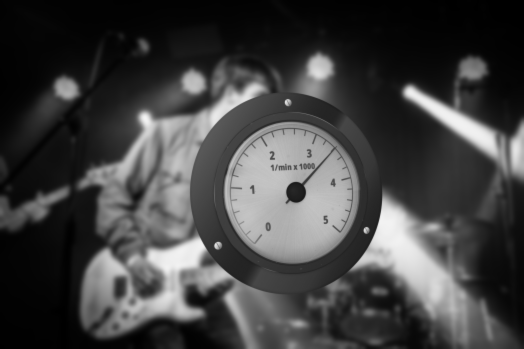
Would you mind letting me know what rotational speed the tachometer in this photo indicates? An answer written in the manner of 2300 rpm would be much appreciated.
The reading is 3400 rpm
